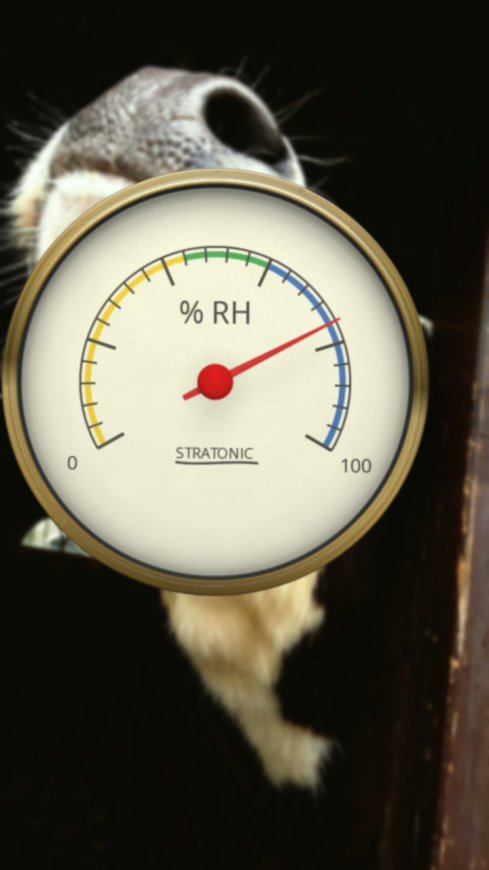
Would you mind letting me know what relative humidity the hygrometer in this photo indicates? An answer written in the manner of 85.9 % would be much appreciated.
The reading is 76 %
